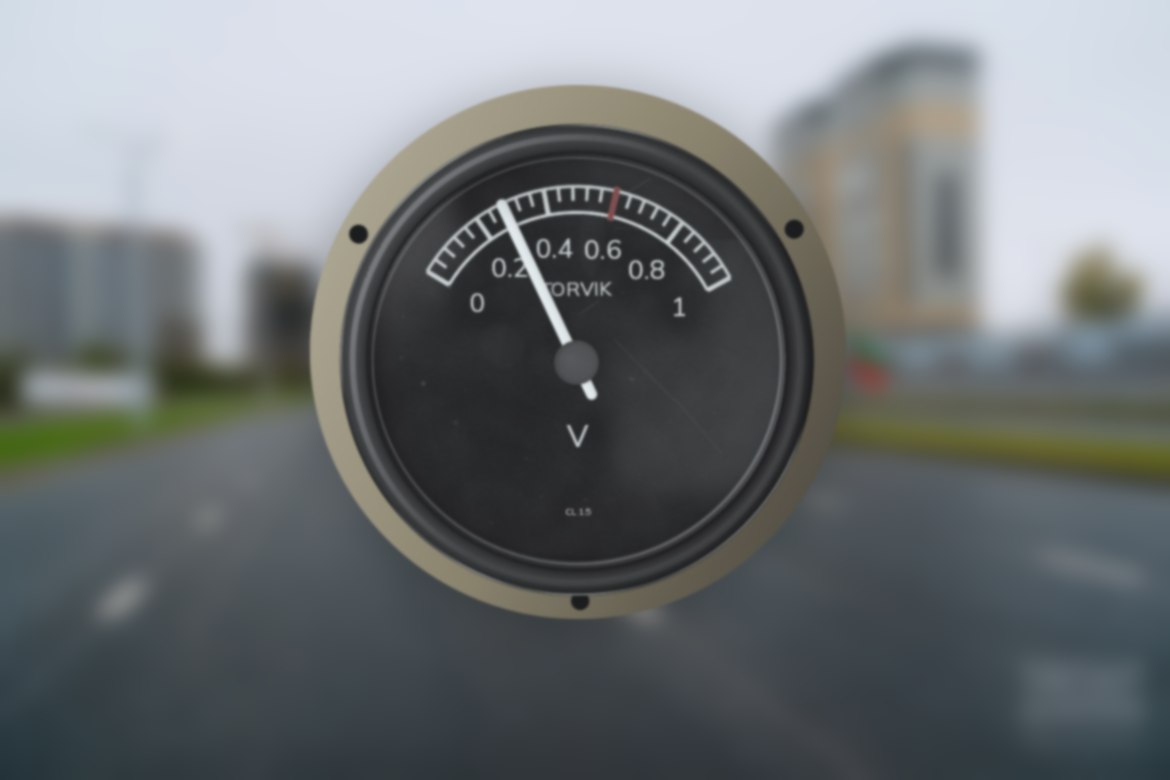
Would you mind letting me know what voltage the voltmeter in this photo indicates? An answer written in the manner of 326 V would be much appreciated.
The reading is 0.28 V
